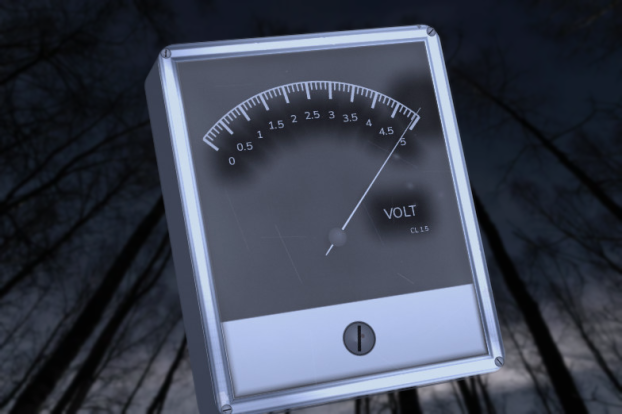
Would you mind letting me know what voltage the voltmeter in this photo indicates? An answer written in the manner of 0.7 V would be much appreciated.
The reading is 4.9 V
